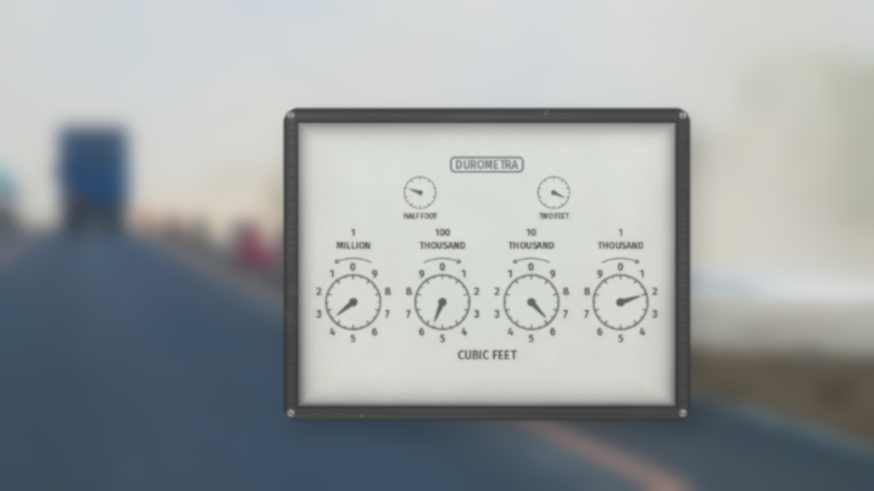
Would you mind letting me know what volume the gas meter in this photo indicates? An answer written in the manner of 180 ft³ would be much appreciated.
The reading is 356200 ft³
